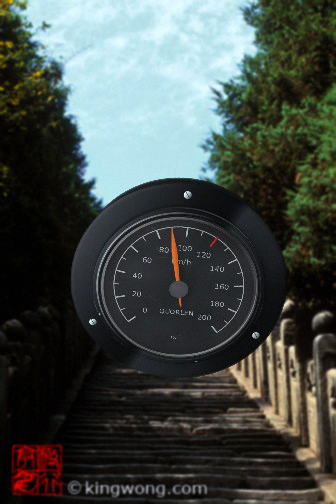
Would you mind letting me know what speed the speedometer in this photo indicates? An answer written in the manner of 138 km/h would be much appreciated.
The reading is 90 km/h
